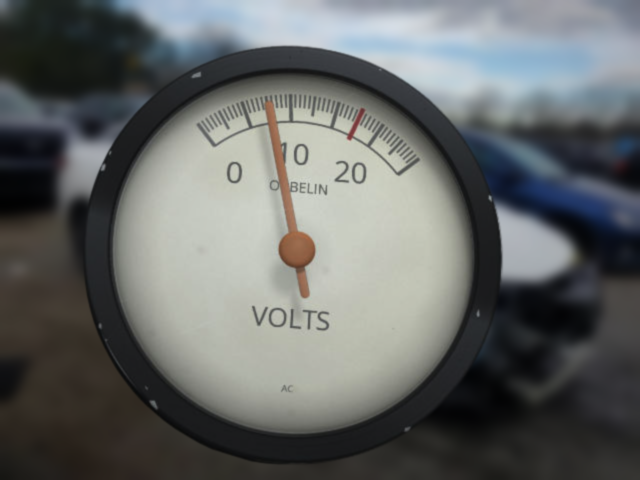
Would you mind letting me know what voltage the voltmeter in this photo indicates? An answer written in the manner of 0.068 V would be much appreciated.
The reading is 7.5 V
